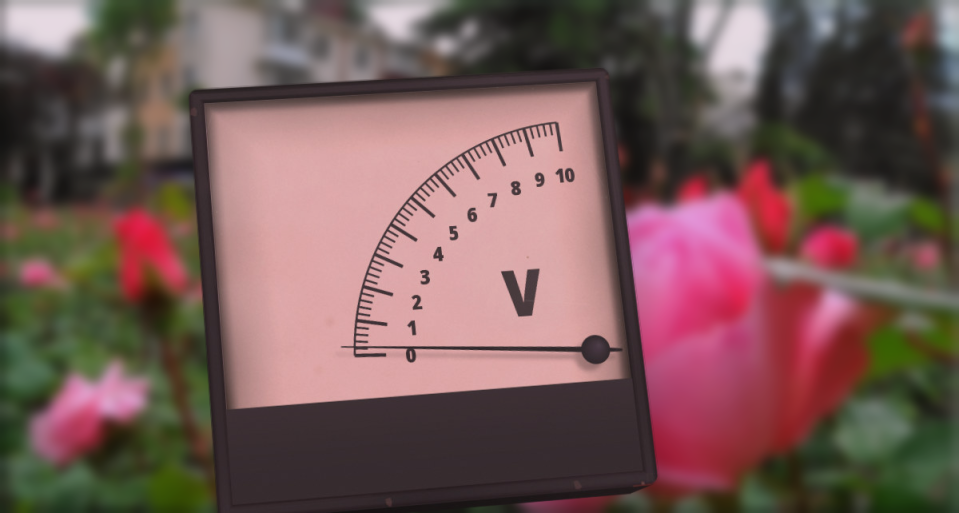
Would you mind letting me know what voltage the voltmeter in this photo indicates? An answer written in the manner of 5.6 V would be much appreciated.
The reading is 0.2 V
